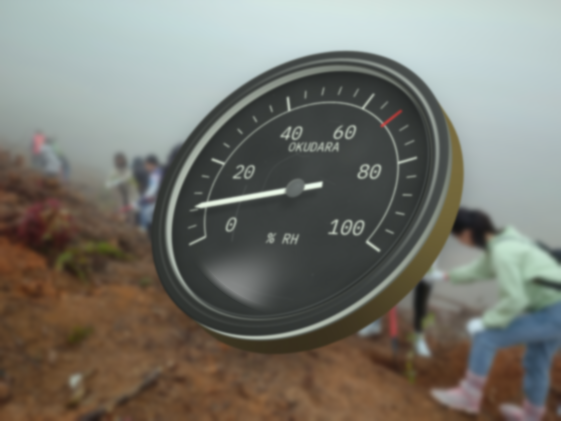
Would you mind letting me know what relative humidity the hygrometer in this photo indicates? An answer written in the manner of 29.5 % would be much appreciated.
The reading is 8 %
